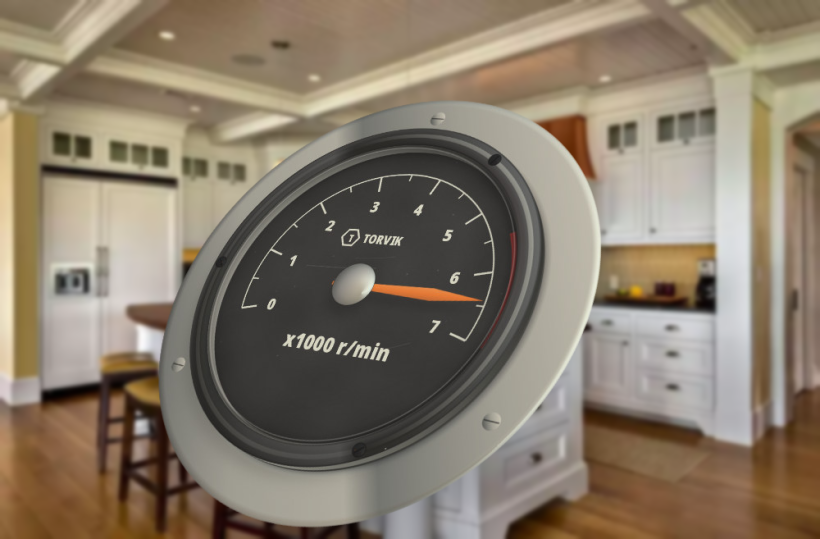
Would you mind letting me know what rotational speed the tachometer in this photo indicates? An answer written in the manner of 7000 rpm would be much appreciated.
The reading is 6500 rpm
